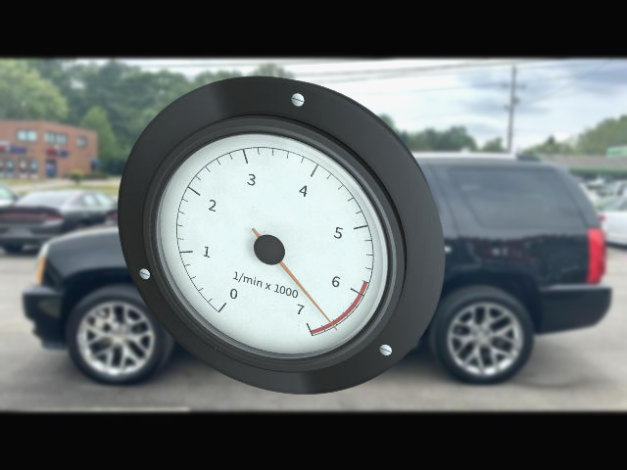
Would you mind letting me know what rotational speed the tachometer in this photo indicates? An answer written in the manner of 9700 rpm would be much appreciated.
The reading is 6600 rpm
